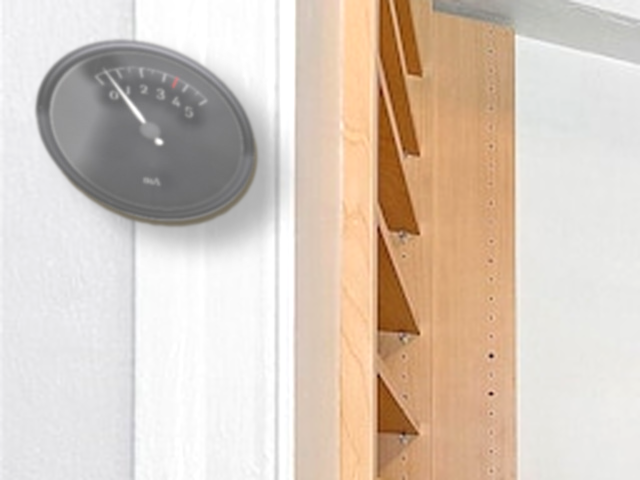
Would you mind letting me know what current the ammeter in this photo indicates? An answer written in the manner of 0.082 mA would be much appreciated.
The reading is 0.5 mA
